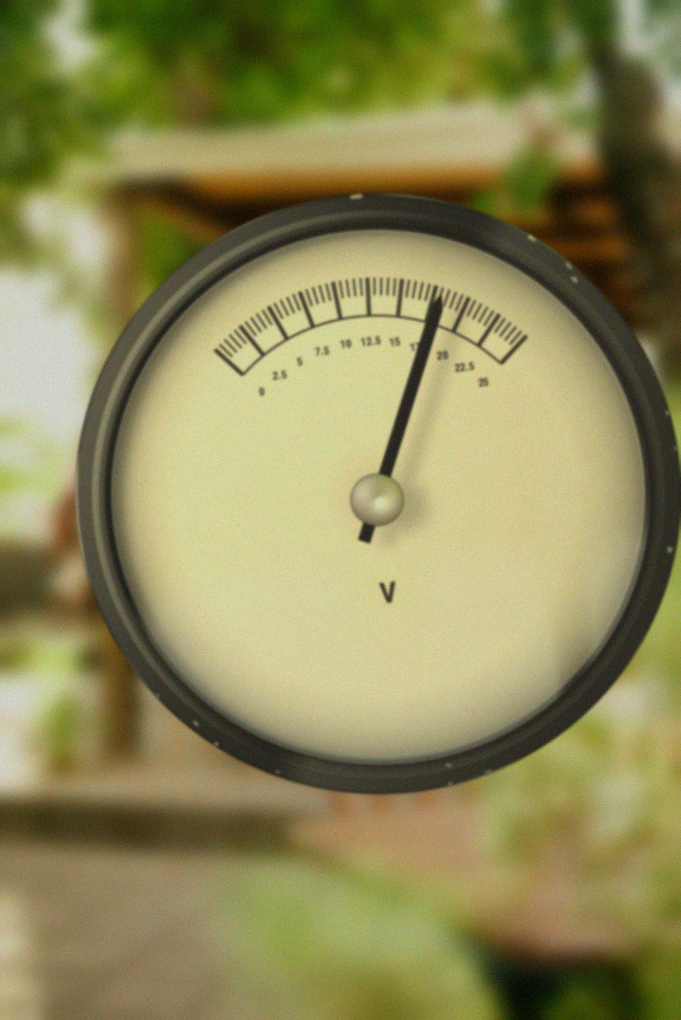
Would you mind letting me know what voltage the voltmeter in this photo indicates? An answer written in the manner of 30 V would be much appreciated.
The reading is 18 V
